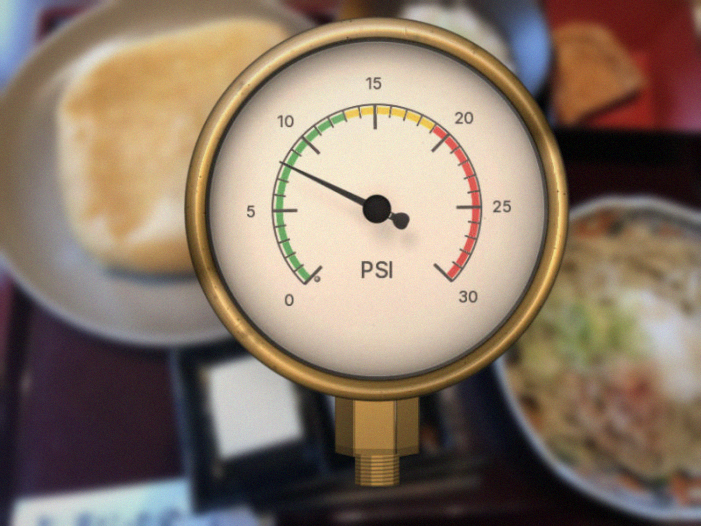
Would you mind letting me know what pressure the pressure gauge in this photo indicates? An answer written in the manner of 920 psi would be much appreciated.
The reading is 8 psi
